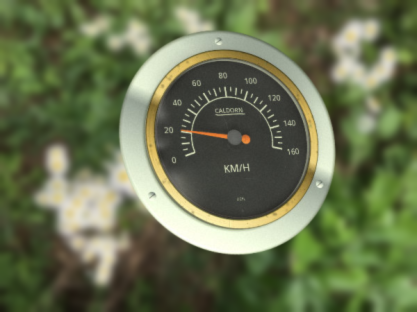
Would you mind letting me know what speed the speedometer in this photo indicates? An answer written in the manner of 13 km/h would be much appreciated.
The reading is 20 km/h
